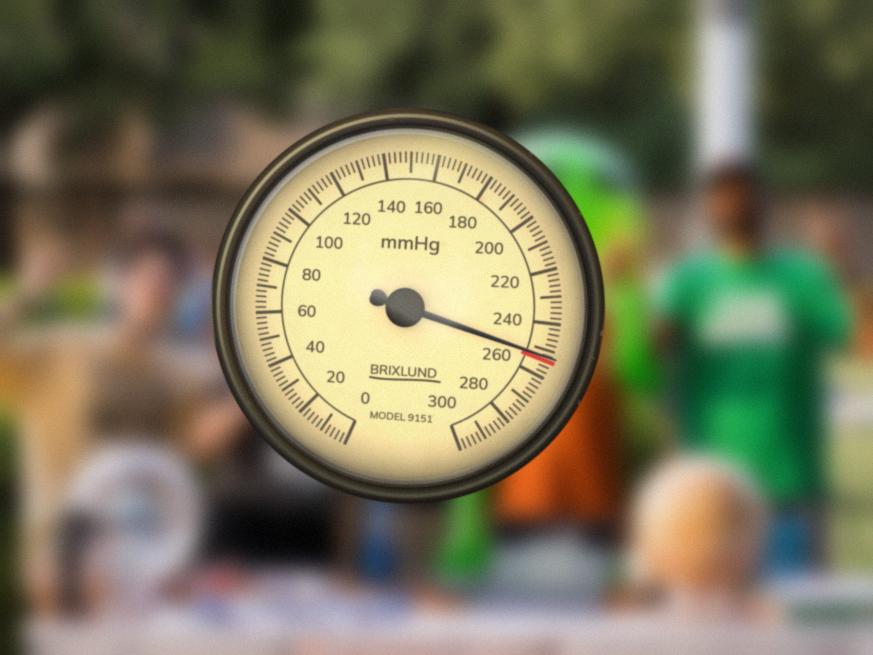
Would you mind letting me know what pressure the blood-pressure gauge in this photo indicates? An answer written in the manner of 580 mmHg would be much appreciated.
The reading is 252 mmHg
